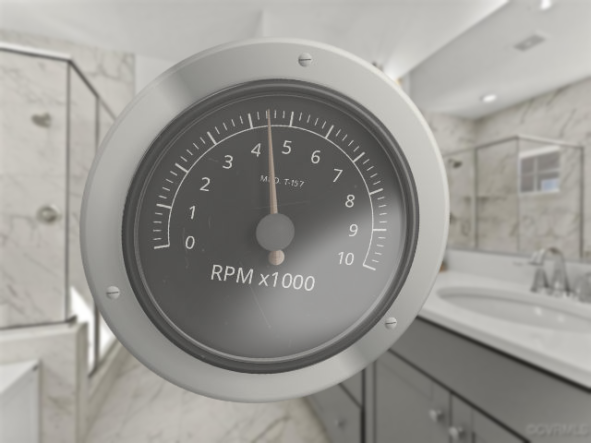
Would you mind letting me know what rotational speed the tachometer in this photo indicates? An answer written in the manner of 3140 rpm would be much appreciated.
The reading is 4400 rpm
